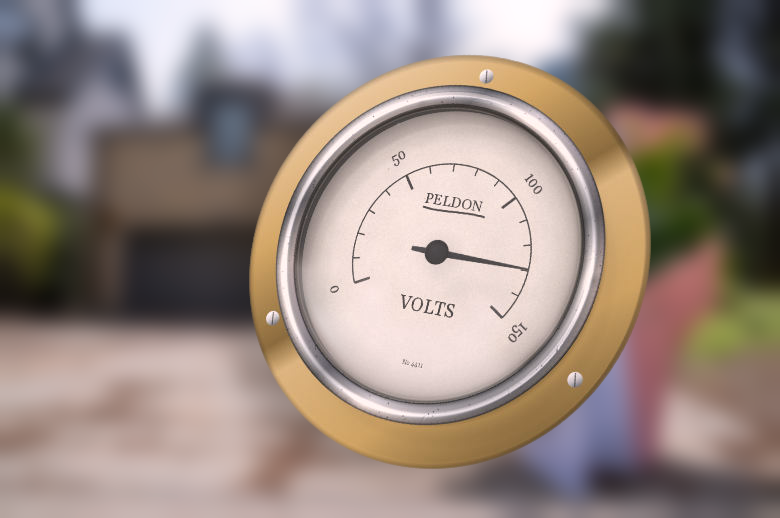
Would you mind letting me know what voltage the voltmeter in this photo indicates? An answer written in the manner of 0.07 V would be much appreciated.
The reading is 130 V
